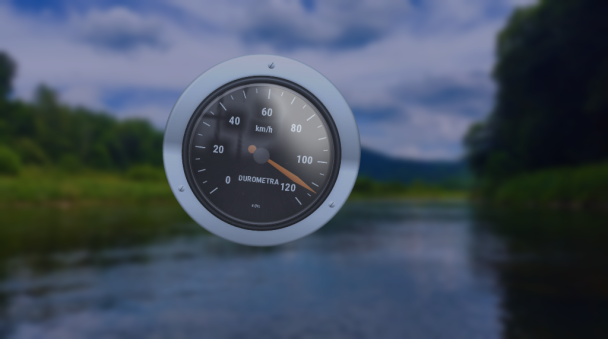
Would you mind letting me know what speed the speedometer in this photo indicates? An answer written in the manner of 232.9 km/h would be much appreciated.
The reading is 112.5 km/h
